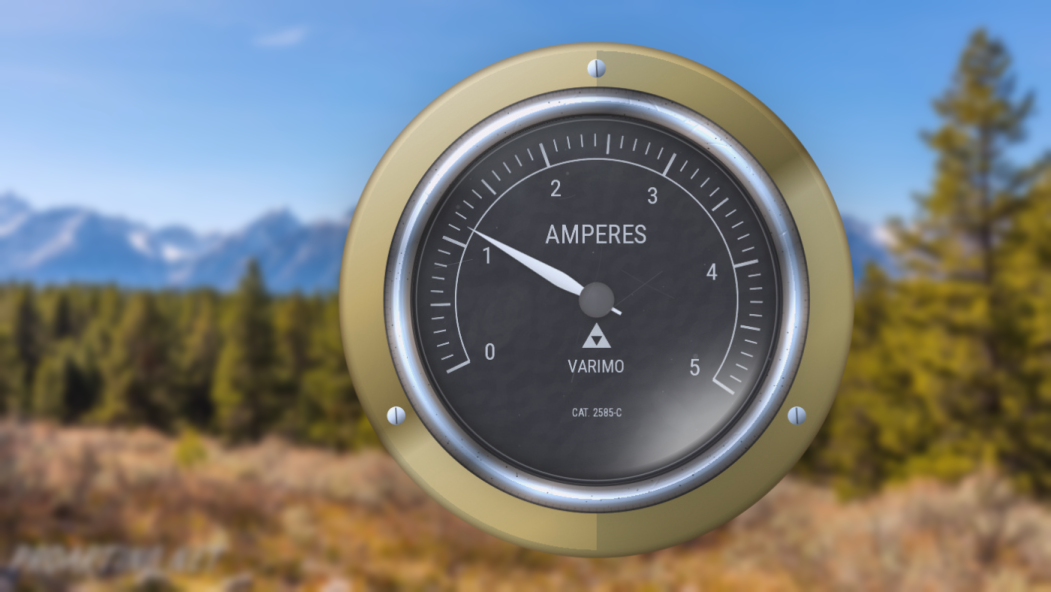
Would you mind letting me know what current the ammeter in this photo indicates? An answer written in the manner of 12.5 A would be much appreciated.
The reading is 1.15 A
